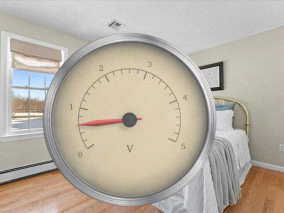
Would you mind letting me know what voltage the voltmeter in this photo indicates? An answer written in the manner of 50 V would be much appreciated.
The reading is 0.6 V
